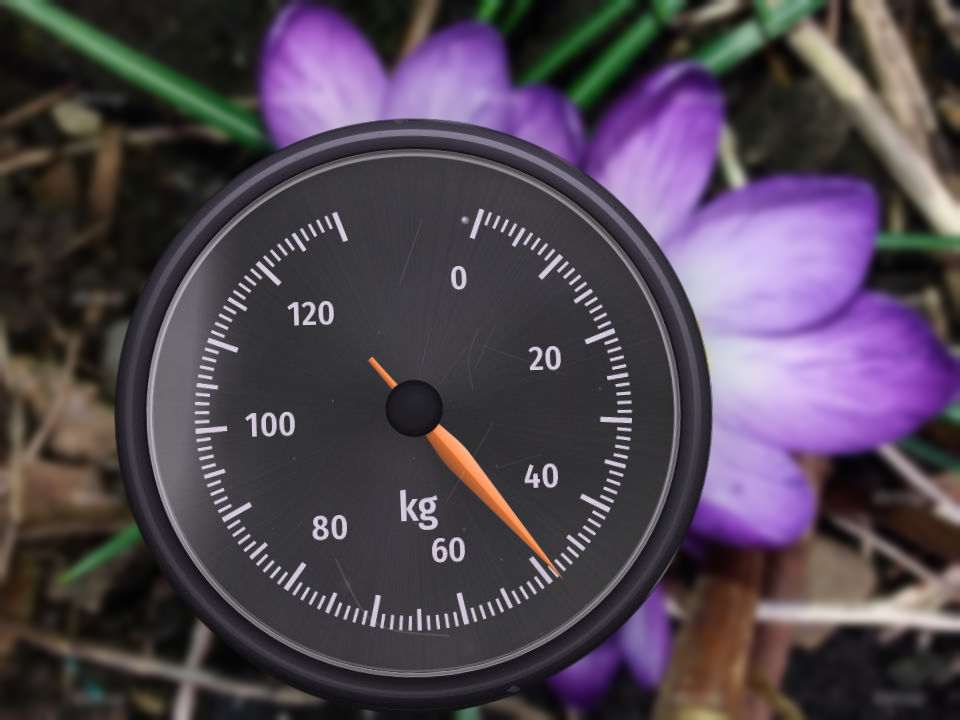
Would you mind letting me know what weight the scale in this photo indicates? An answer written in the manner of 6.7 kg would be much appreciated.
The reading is 49 kg
